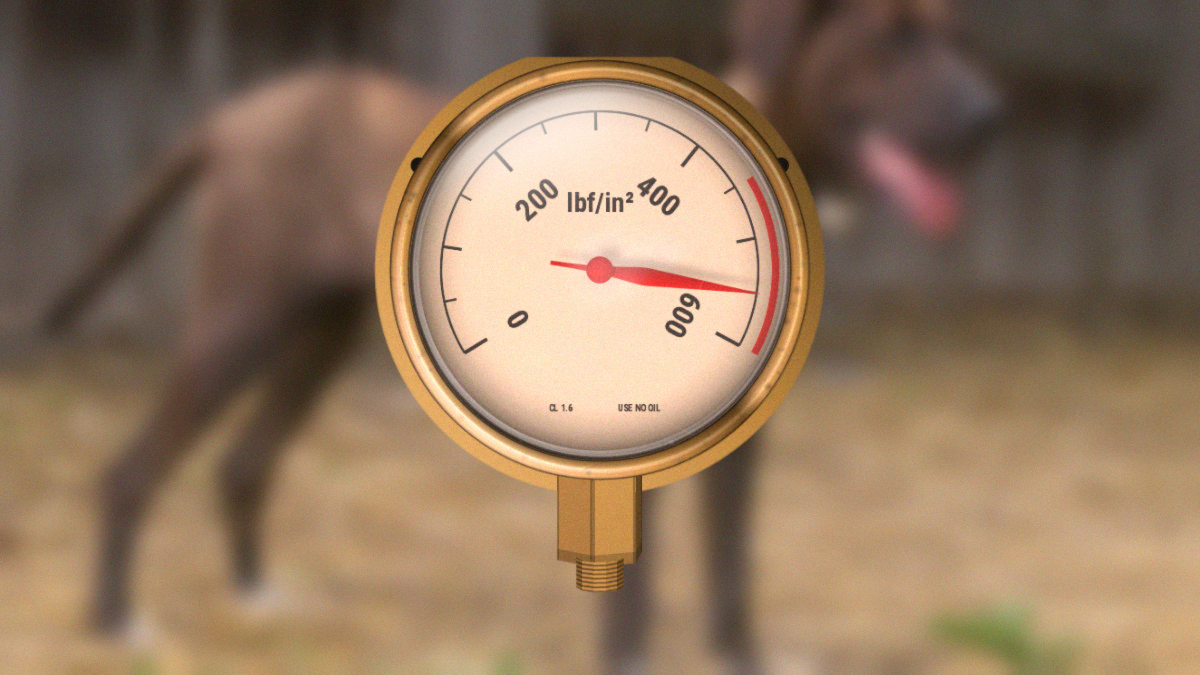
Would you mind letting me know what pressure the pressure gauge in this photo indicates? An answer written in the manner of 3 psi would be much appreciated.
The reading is 550 psi
